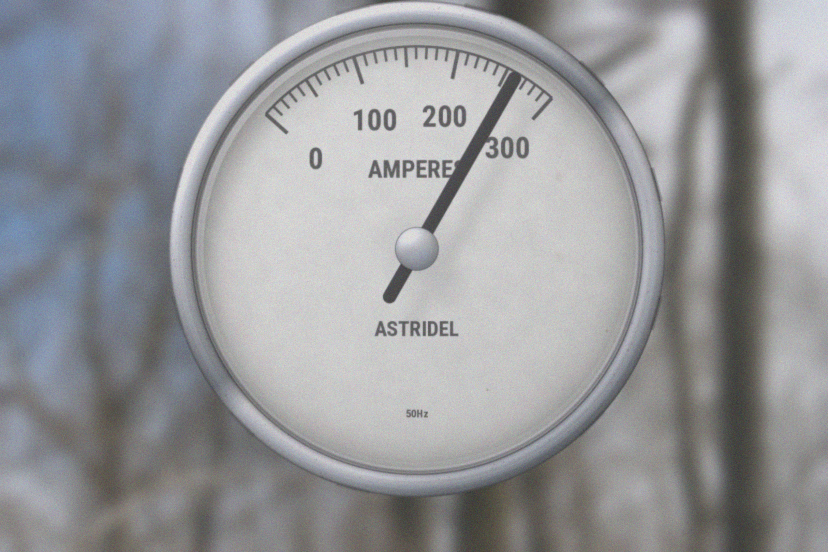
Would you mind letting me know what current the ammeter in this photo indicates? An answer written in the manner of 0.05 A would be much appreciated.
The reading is 260 A
